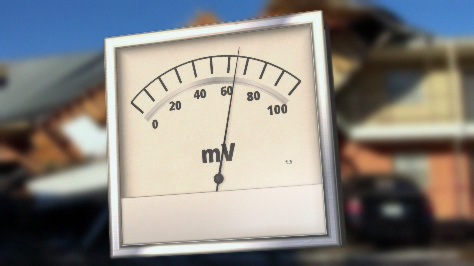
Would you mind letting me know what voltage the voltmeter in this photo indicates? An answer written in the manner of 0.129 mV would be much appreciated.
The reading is 65 mV
